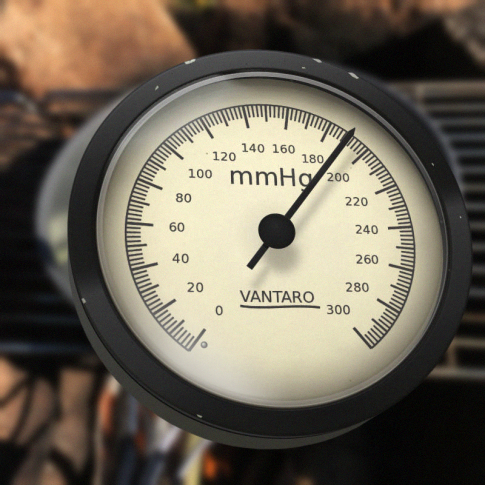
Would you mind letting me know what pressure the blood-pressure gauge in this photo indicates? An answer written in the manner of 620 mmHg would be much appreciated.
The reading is 190 mmHg
